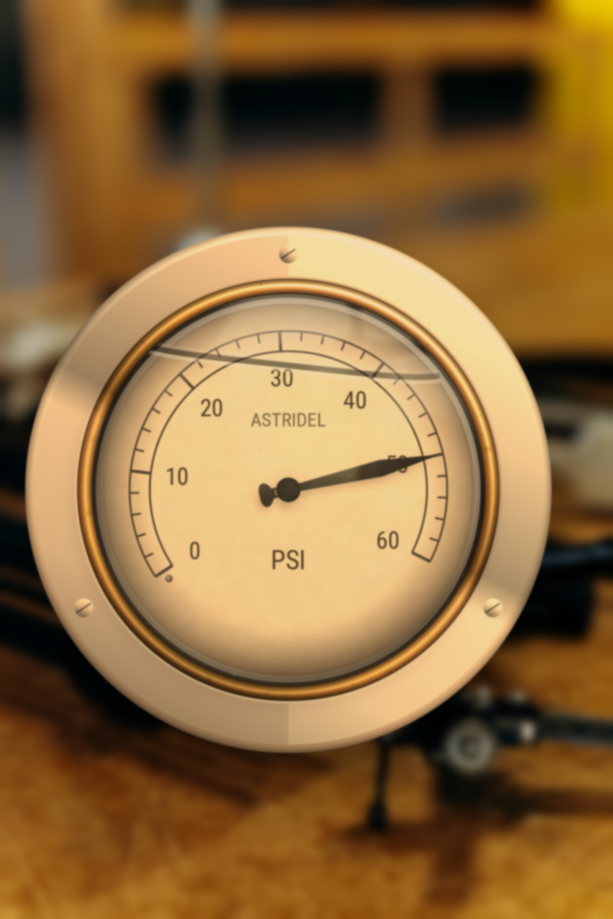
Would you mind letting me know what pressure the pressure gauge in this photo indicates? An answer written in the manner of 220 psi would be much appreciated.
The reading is 50 psi
